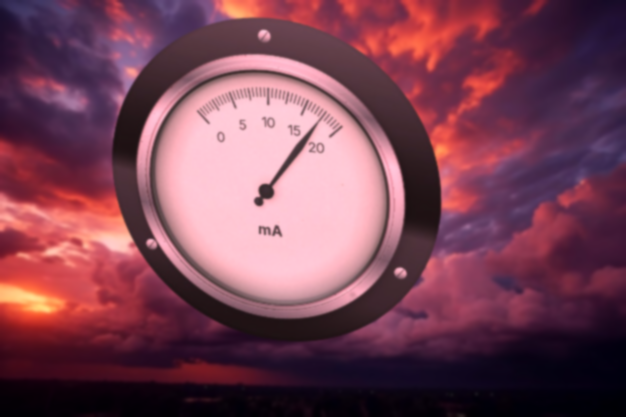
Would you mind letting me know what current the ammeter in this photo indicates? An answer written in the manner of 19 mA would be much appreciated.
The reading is 17.5 mA
